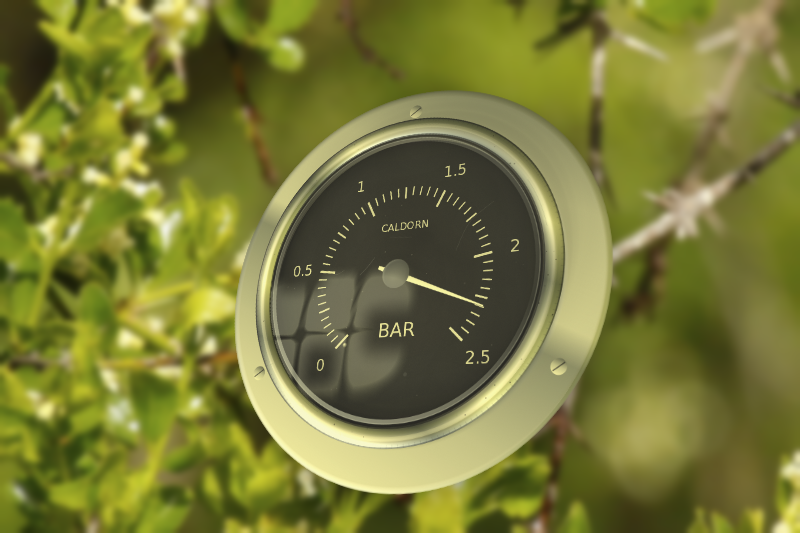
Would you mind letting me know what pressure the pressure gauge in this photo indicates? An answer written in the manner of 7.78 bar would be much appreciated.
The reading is 2.3 bar
